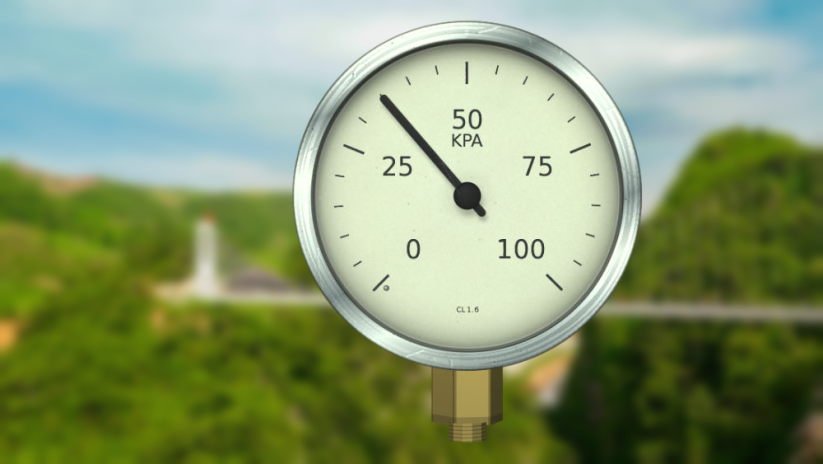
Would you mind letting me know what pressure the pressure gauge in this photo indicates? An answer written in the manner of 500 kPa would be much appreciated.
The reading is 35 kPa
